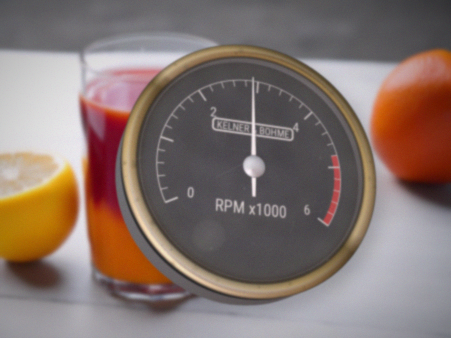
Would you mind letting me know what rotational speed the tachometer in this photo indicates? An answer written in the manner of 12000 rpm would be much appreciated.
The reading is 2900 rpm
